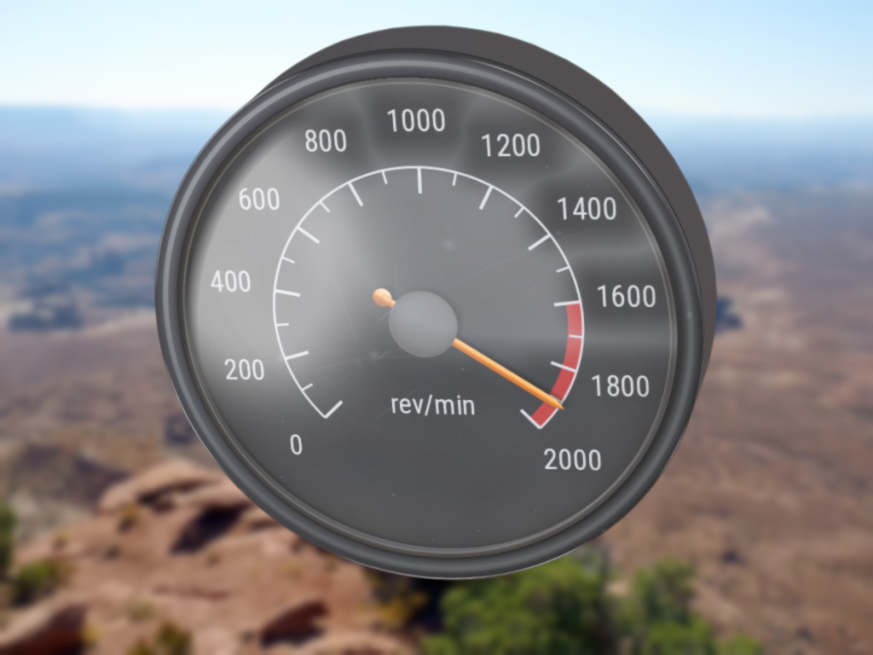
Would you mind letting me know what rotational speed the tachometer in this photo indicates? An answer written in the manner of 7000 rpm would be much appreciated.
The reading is 1900 rpm
